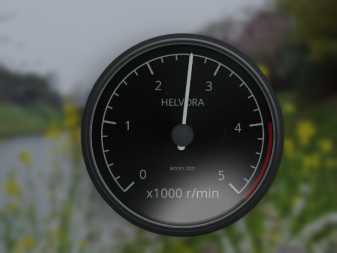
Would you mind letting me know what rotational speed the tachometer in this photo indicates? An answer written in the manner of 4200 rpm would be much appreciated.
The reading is 2600 rpm
